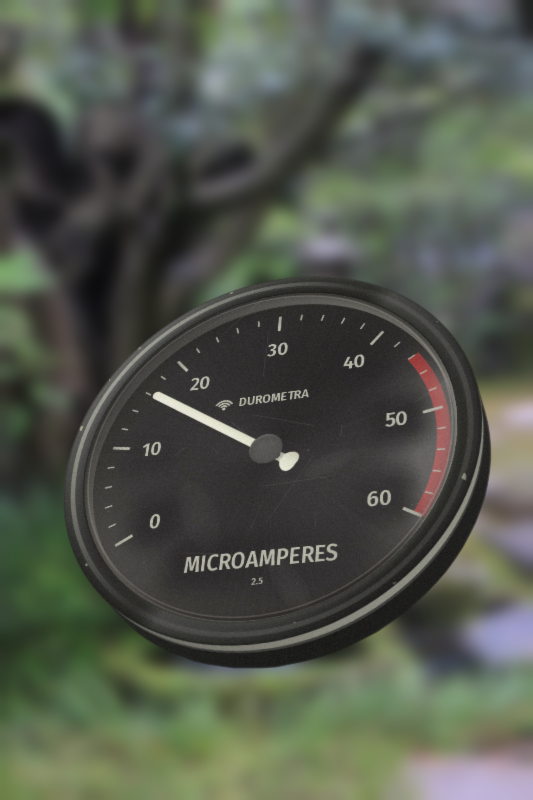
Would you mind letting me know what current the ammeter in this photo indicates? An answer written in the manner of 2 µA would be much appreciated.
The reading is 16 µA
